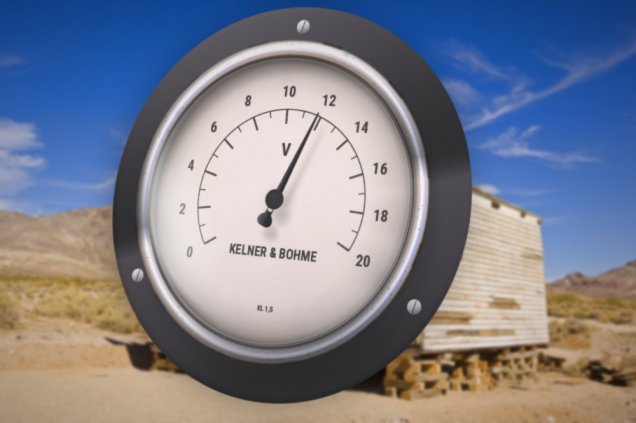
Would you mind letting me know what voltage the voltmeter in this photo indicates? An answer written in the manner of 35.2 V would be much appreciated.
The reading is 12 V
